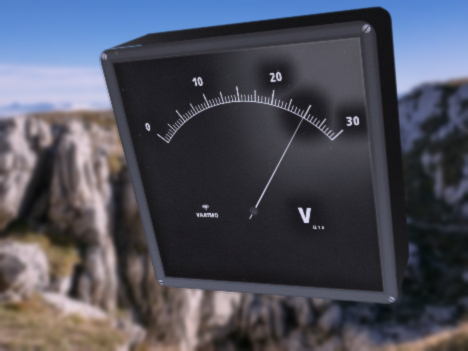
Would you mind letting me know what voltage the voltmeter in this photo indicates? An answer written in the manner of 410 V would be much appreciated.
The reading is 25 V
